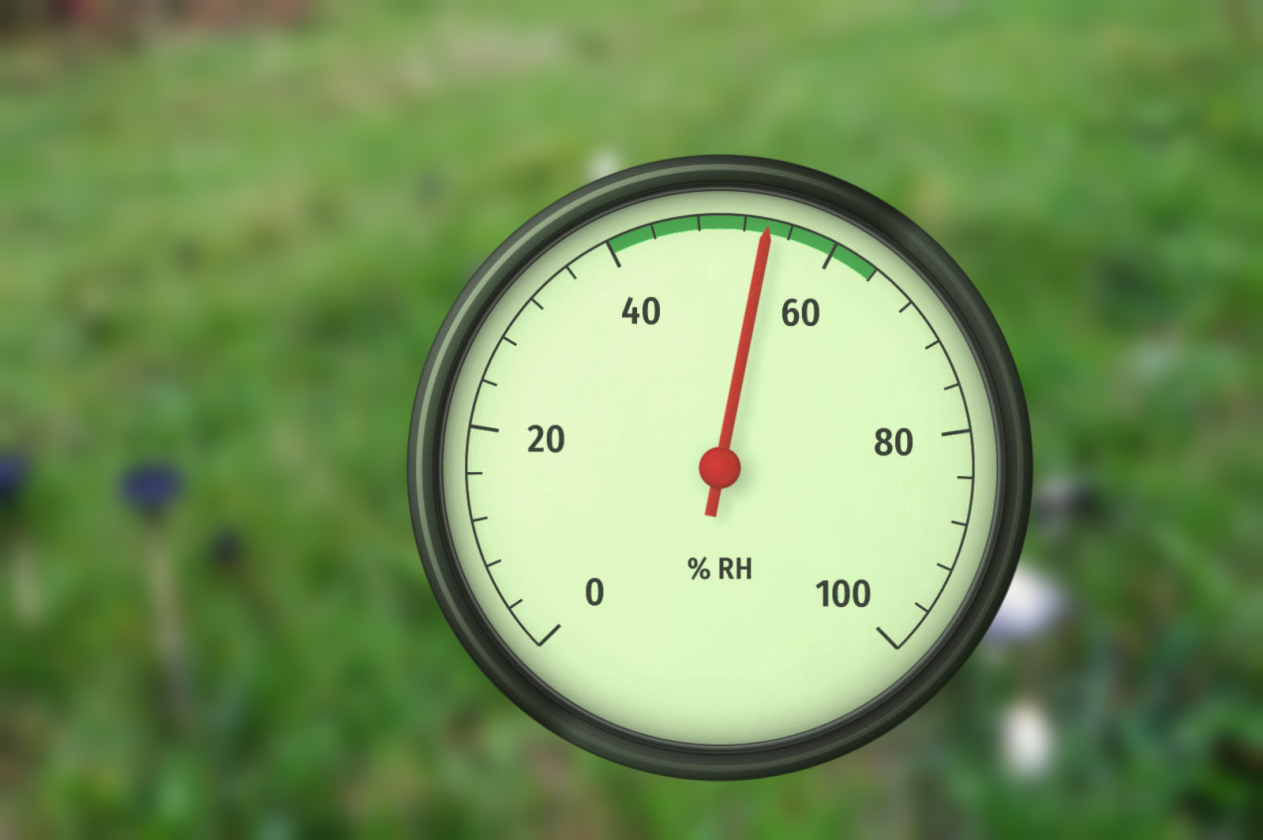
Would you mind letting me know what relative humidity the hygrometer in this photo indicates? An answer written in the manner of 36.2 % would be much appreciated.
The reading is 54 %
